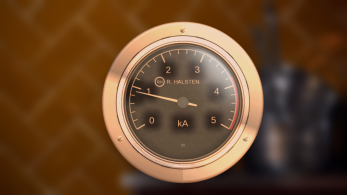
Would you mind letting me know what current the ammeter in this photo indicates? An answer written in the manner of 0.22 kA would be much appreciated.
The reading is 0.9 kA
